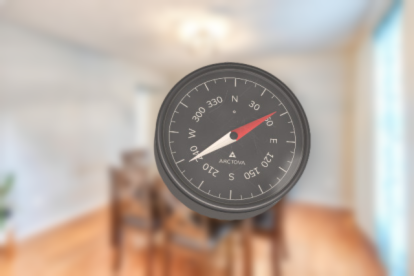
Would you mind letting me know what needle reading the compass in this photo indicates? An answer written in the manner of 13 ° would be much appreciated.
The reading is 55 °
